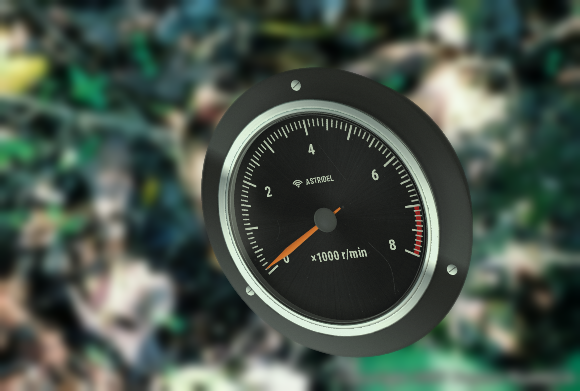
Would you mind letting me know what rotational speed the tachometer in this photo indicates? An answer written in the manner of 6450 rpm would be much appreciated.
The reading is 100 rpm
